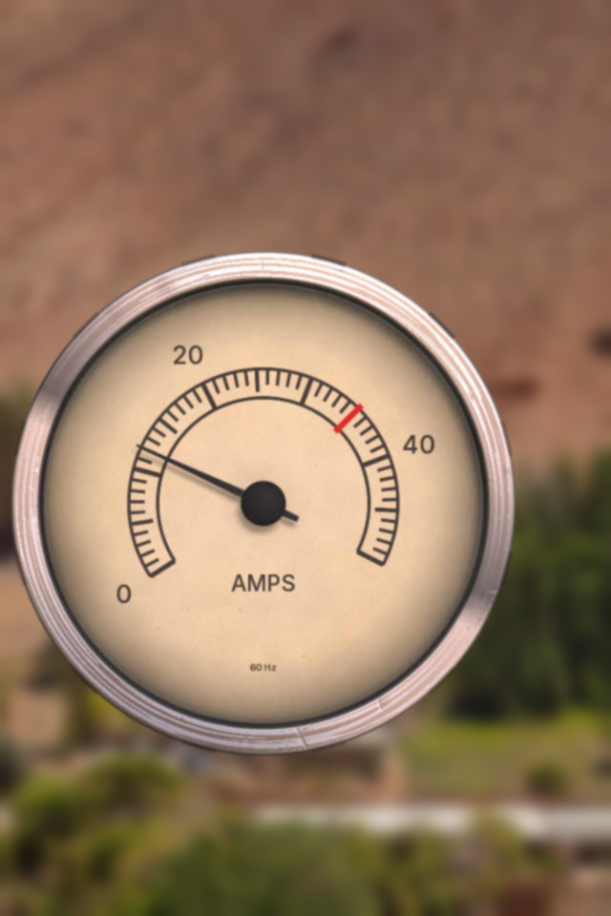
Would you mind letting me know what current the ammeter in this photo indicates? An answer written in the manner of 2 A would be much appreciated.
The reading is 12 A
